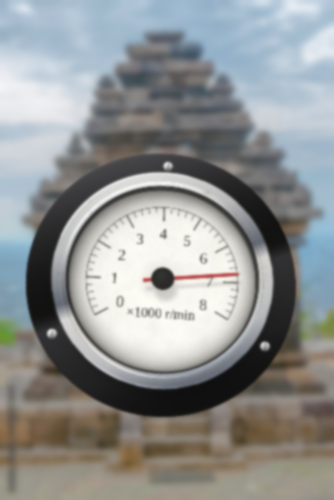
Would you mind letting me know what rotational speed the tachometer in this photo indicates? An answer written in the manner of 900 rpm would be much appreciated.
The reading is 6800 rpm
